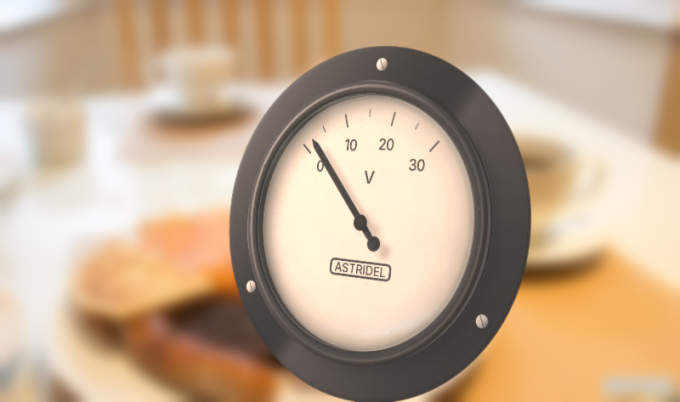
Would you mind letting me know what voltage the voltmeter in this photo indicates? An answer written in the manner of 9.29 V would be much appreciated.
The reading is 2.5 V
